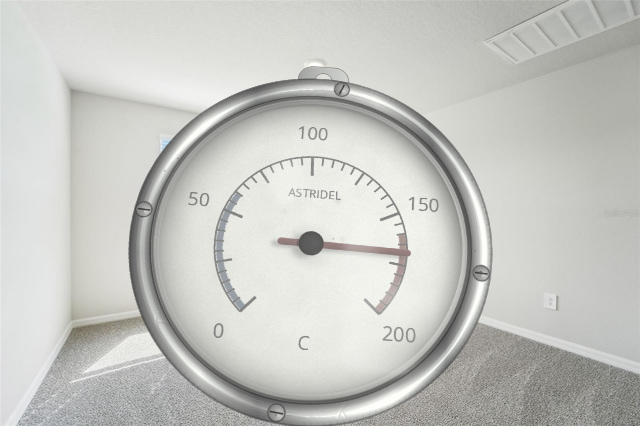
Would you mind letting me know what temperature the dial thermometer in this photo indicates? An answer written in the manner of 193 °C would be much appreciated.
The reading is 170 °C
